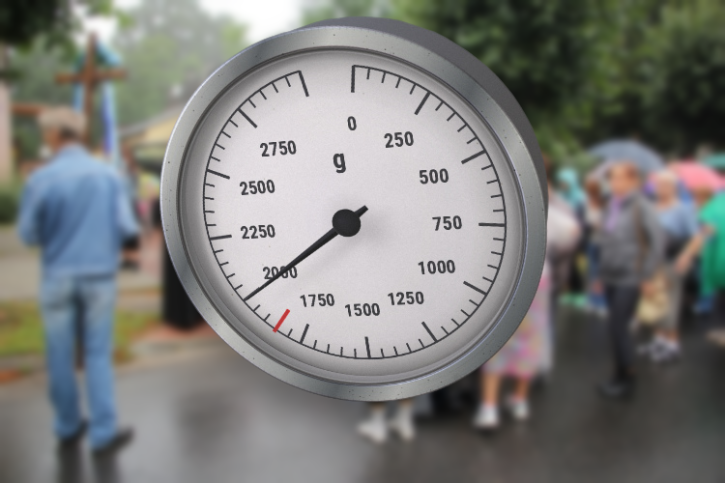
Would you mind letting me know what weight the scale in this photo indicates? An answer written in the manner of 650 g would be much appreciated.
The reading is 2000 g
